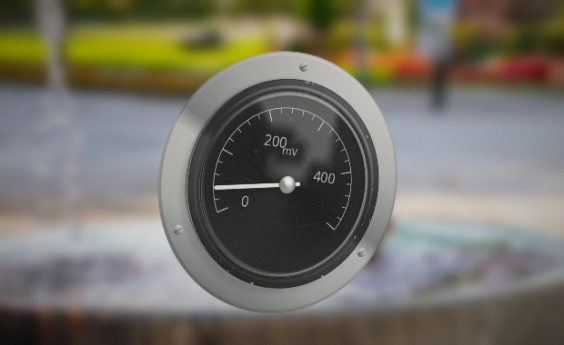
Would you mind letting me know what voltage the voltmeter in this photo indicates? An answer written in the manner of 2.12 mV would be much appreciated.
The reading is 40 mV
